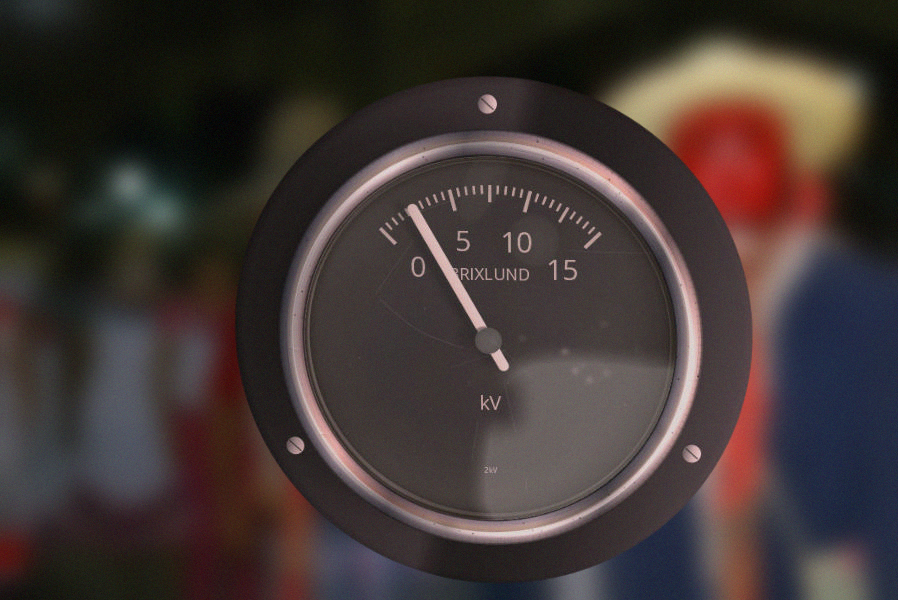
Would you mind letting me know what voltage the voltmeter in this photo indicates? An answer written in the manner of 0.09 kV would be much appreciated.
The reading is 2.5 kV
